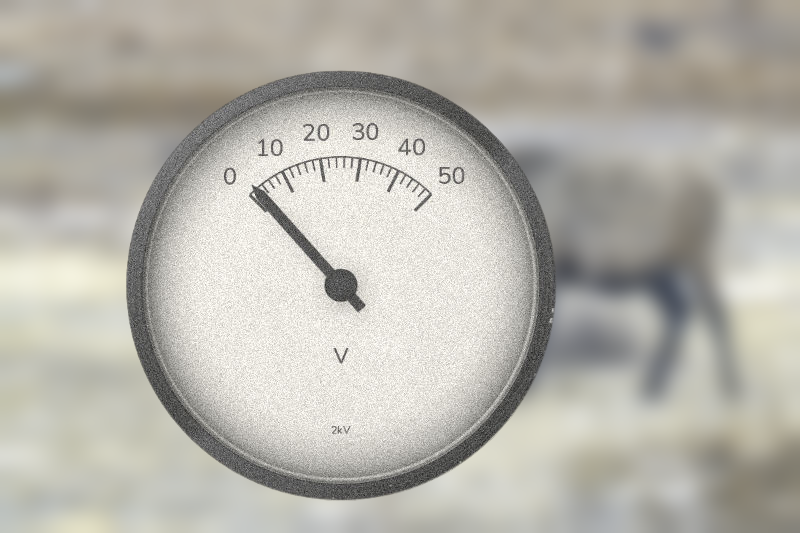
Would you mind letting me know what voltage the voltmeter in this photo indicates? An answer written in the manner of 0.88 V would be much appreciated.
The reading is 2 V
